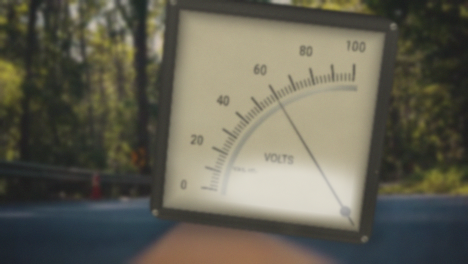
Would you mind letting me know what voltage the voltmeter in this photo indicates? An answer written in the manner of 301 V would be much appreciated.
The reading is 60 V
